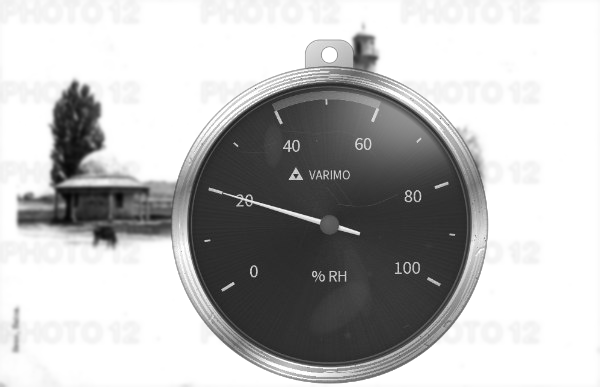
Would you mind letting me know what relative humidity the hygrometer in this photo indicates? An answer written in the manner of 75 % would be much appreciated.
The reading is 20 %
